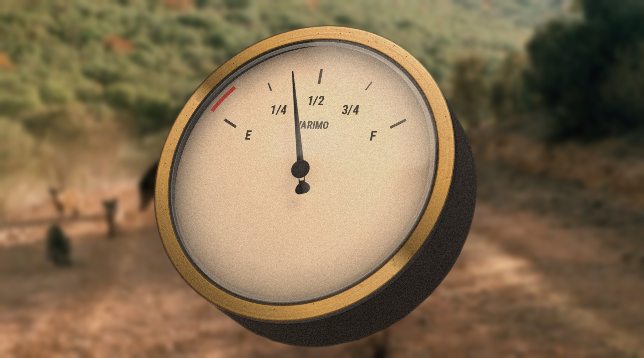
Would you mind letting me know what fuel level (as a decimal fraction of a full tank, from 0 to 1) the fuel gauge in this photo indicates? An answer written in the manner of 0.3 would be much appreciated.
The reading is 0.375
